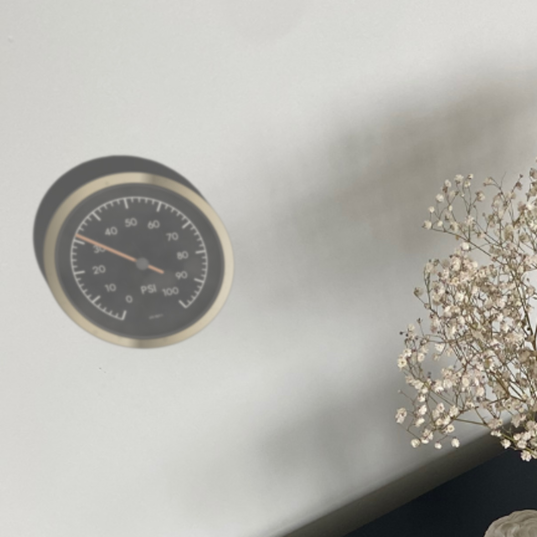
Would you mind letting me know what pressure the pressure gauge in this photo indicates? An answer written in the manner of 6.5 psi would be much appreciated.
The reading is 32 psi
